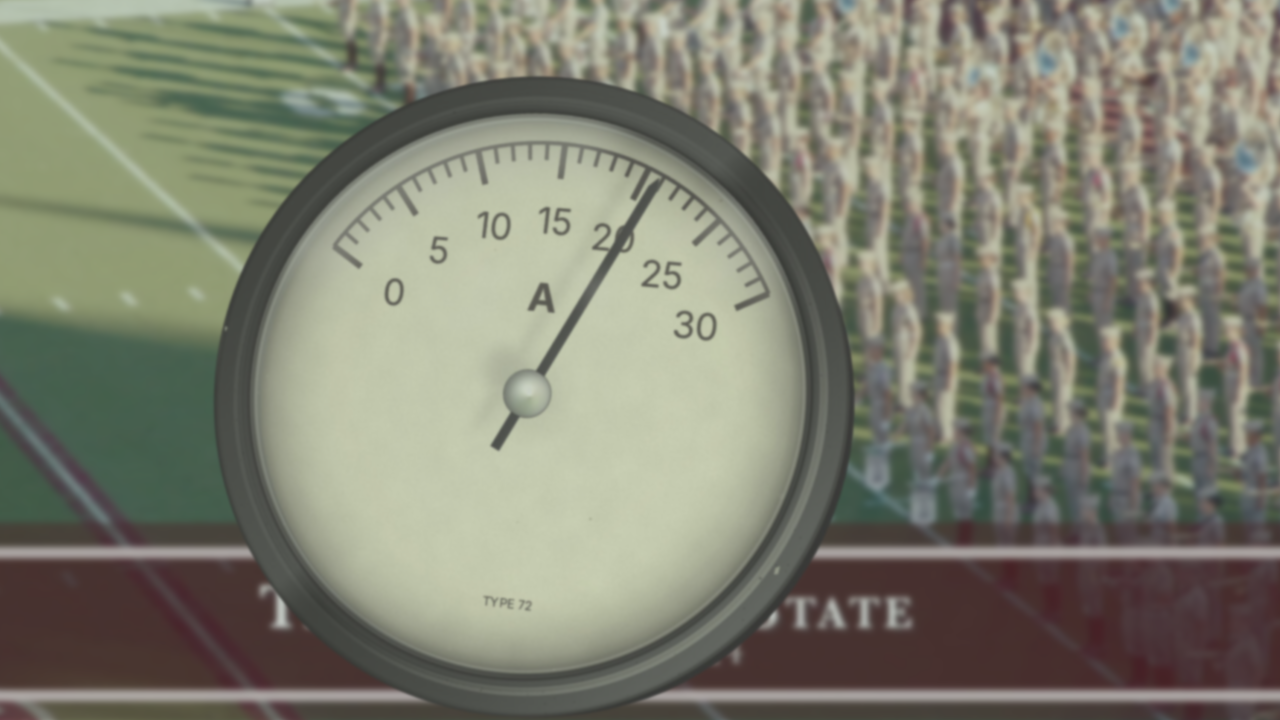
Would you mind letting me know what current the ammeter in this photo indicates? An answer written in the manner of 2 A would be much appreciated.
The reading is 21 A
